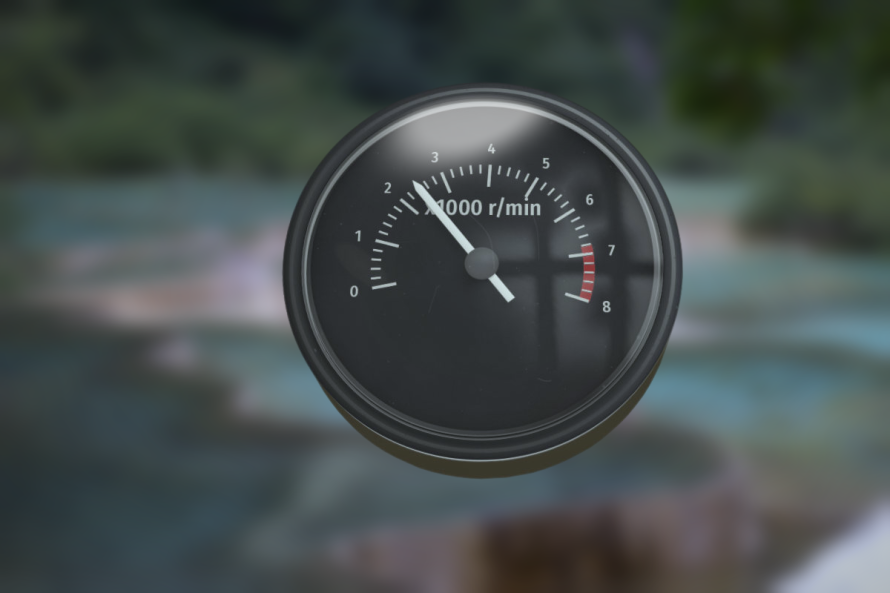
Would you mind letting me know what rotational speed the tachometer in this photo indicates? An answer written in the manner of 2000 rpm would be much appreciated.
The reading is 2400 rpm
